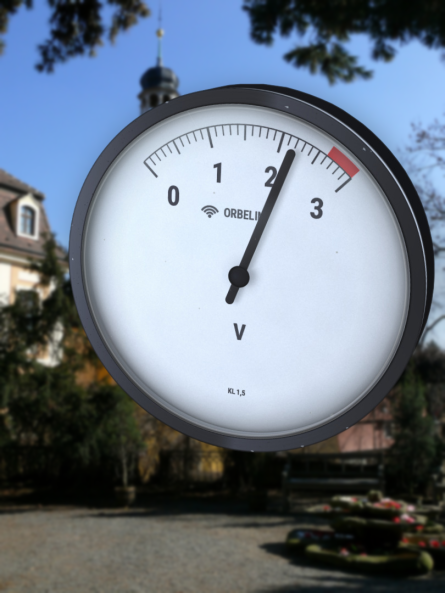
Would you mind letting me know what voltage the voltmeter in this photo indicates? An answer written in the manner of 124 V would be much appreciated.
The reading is 2.2 V
